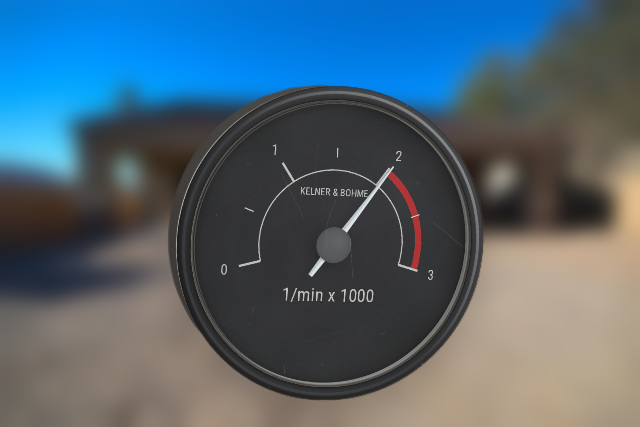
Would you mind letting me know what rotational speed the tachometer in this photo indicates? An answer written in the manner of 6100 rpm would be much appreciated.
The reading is 2000 rpm
